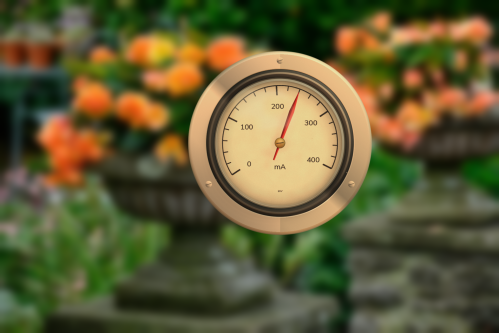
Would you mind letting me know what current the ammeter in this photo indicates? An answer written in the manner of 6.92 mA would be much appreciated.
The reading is 240 mA
